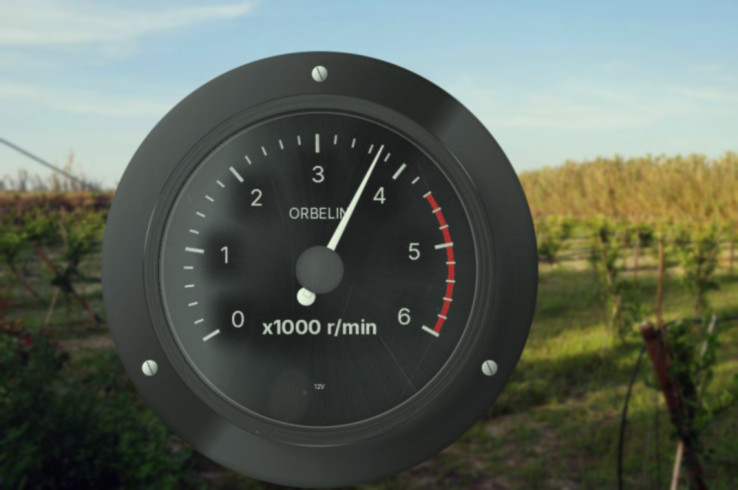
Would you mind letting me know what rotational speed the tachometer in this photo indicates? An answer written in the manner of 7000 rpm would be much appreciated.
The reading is 3700 rpm
